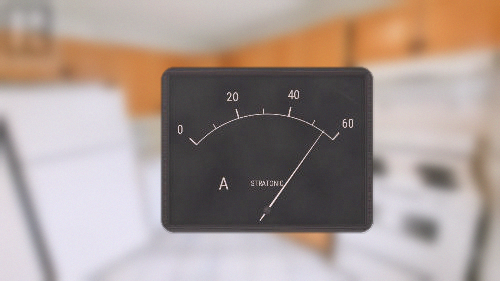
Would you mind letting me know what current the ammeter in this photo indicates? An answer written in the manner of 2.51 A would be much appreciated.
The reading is 55 A
